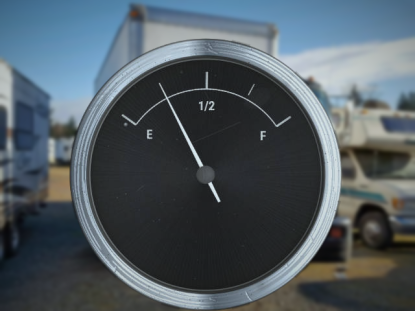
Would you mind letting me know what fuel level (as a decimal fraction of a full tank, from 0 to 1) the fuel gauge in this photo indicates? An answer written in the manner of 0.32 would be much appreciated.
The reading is 0.25
